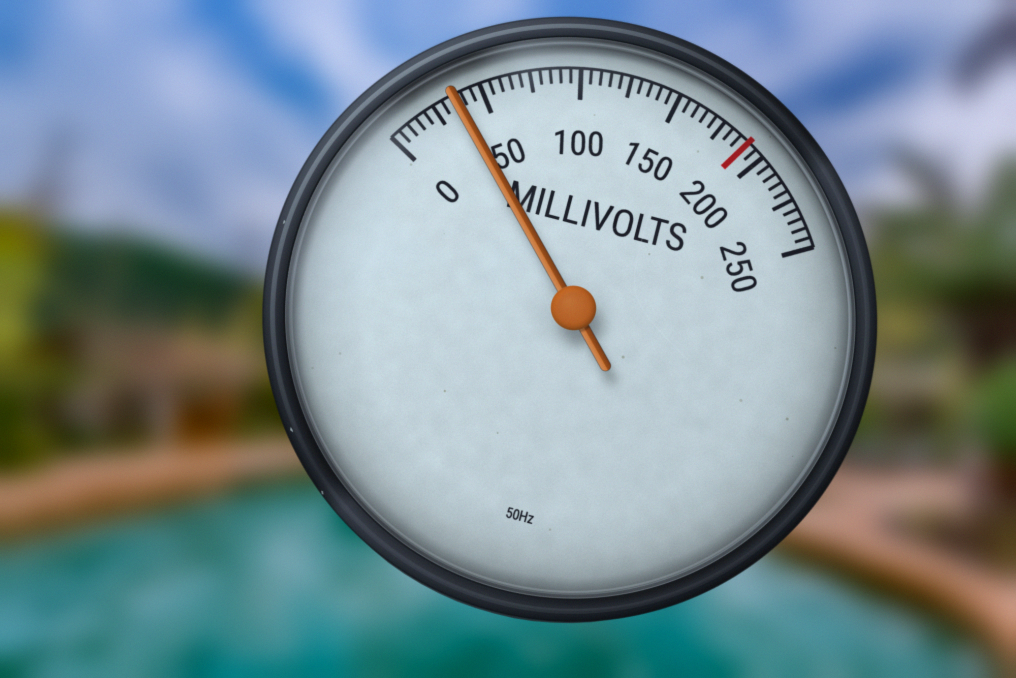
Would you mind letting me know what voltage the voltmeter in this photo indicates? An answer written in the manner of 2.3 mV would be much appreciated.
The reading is 35 mV
